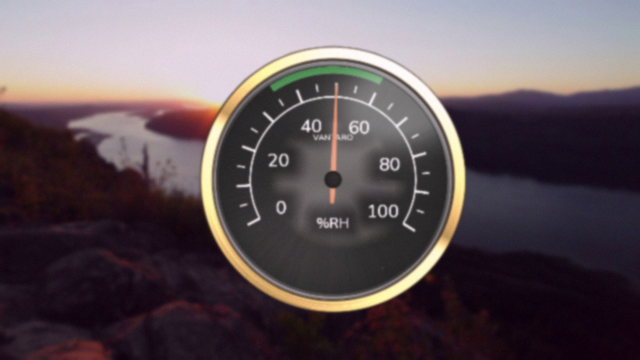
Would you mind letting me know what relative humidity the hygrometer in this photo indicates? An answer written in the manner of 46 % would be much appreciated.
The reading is 50 %
